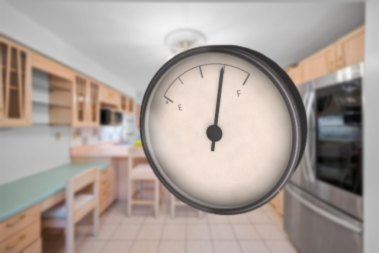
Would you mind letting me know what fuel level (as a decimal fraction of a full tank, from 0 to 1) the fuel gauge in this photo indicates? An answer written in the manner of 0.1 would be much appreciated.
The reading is 0.75
